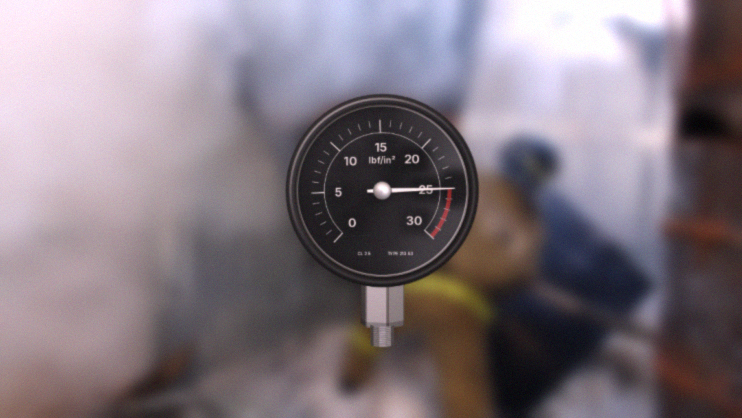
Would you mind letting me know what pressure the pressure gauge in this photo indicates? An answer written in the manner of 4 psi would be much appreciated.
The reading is 25 psi
